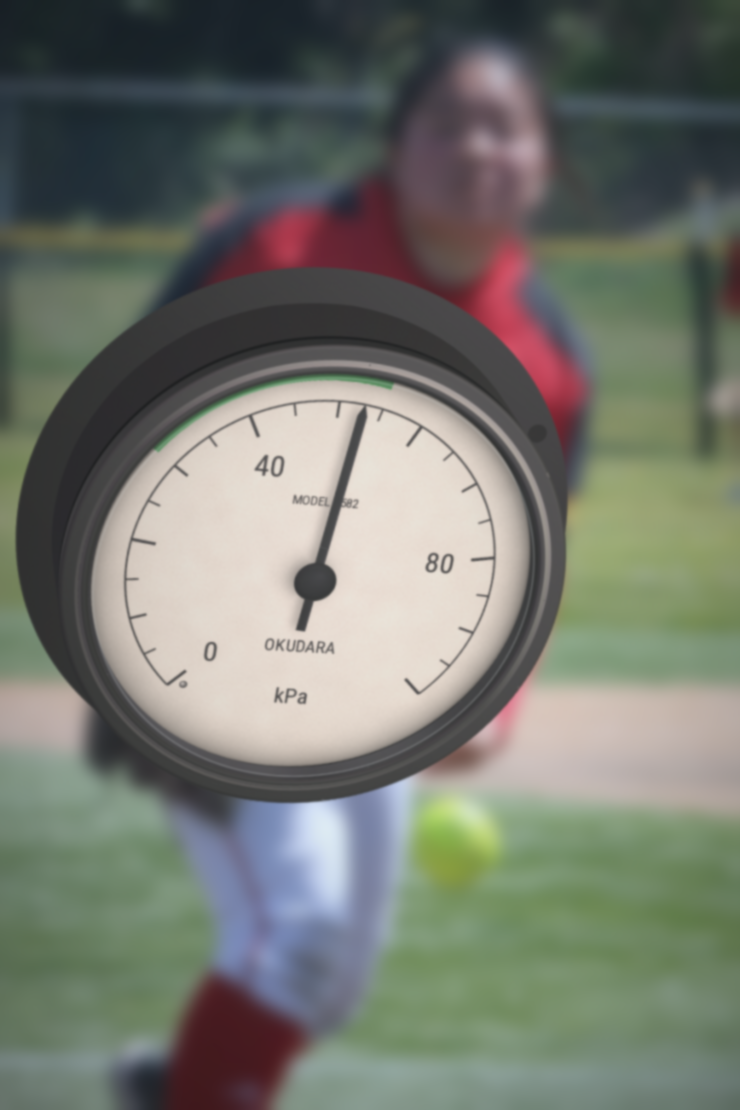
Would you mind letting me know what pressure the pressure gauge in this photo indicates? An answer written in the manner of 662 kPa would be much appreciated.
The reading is 52.5 kPa
